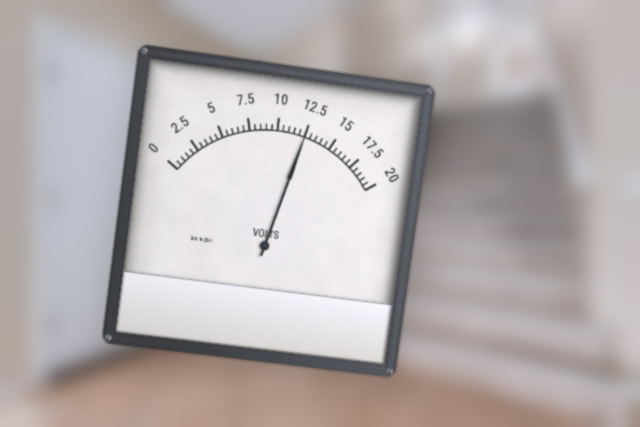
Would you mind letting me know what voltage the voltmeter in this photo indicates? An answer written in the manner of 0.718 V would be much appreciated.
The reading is 12.5 V
